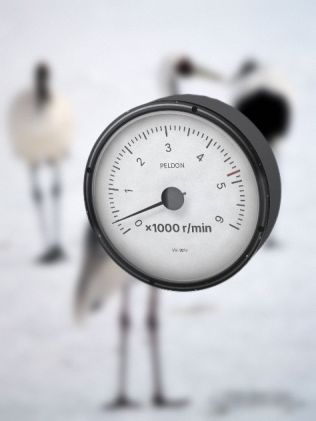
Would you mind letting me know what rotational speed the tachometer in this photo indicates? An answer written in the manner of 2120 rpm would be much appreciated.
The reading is 300 rpm
